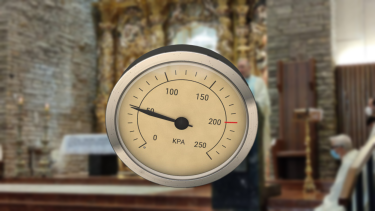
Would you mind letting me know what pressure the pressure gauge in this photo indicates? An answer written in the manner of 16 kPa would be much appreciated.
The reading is 50 kPa
